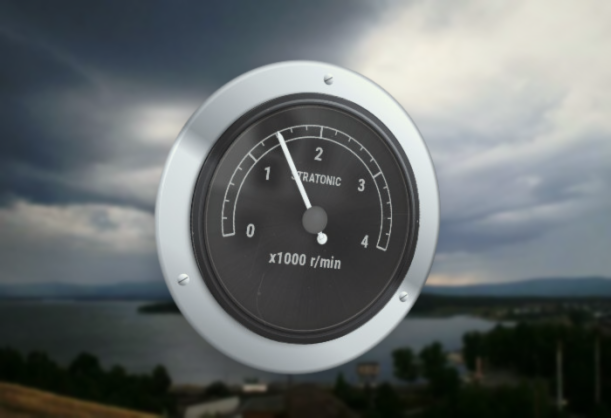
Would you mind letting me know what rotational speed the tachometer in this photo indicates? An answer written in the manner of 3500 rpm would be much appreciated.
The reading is 1400 rpm
